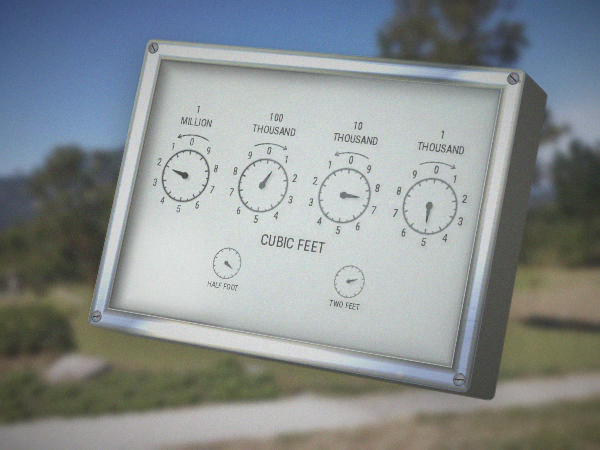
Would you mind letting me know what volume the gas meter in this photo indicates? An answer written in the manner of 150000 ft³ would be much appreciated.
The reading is 207500 ft³
